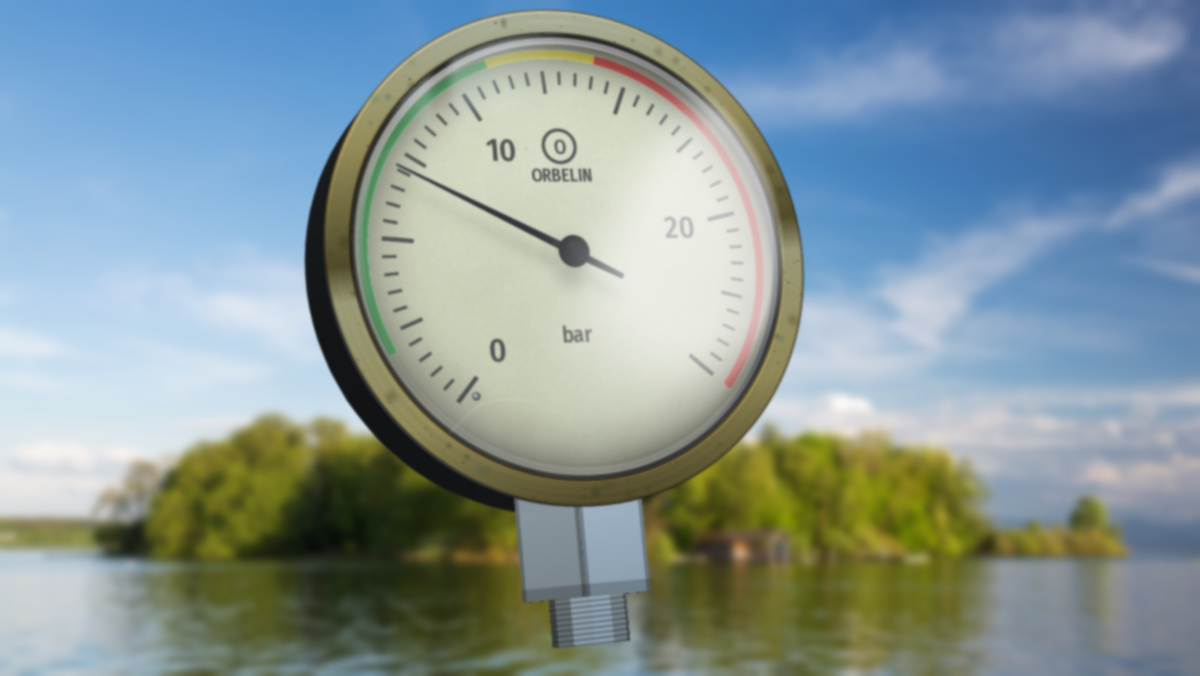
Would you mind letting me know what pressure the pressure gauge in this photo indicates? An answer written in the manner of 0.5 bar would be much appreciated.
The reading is 7 bar
